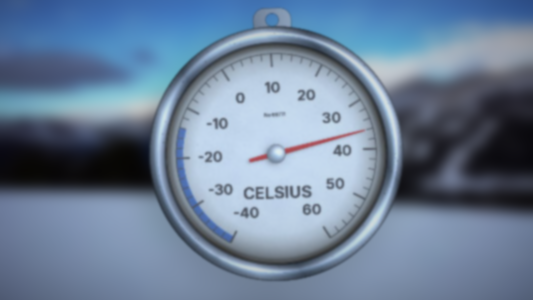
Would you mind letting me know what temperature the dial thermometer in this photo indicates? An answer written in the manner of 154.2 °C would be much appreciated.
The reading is 36 °C
